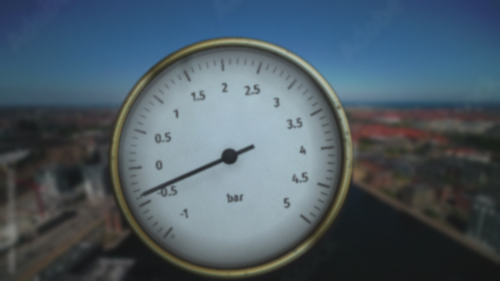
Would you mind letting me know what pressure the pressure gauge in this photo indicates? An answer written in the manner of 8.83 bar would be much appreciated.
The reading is -0.4 bar
